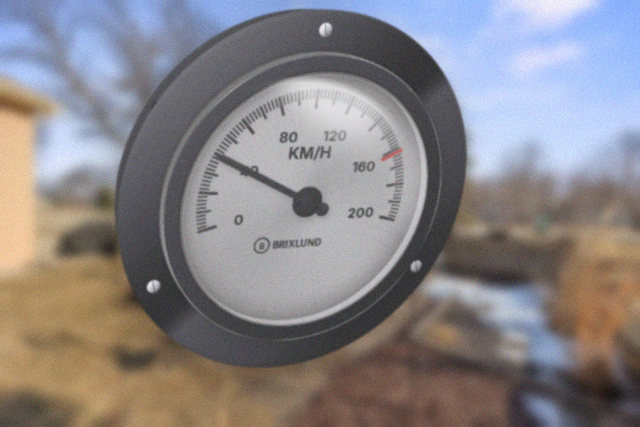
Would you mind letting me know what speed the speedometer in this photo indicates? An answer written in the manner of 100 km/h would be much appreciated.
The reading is 40 km/h
